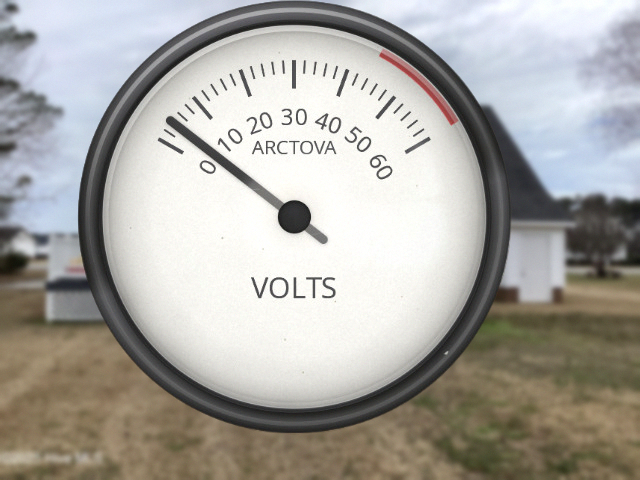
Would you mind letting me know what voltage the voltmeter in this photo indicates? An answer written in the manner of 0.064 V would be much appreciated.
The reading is 4 V
